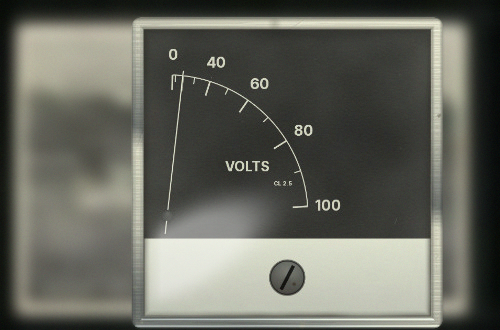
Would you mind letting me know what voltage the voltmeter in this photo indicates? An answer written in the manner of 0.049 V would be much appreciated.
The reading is 20 V
